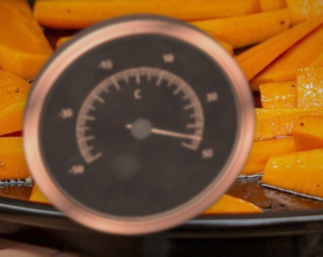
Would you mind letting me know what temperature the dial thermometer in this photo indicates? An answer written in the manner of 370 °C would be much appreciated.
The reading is 45 °C
